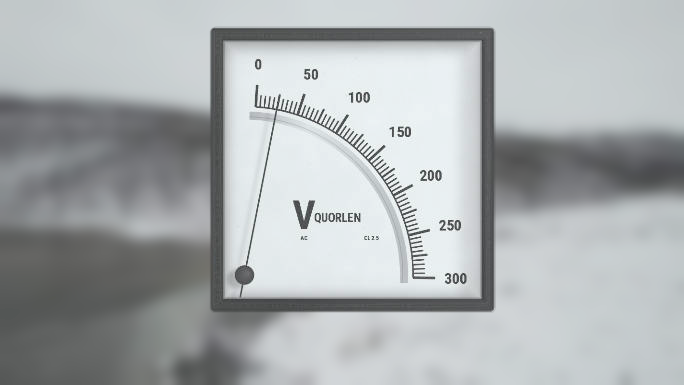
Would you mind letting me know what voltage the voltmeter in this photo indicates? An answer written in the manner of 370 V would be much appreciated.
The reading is 25 V
